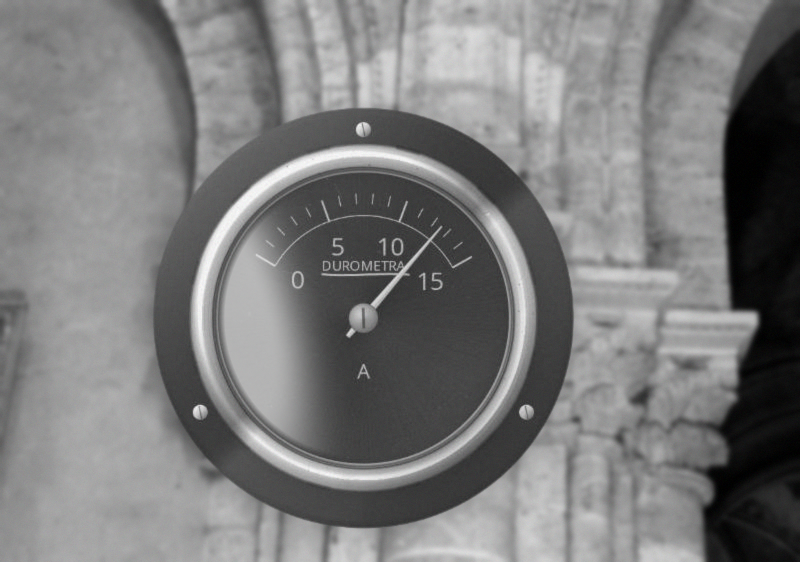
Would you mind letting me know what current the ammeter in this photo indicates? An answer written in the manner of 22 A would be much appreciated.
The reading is 12.5 A
